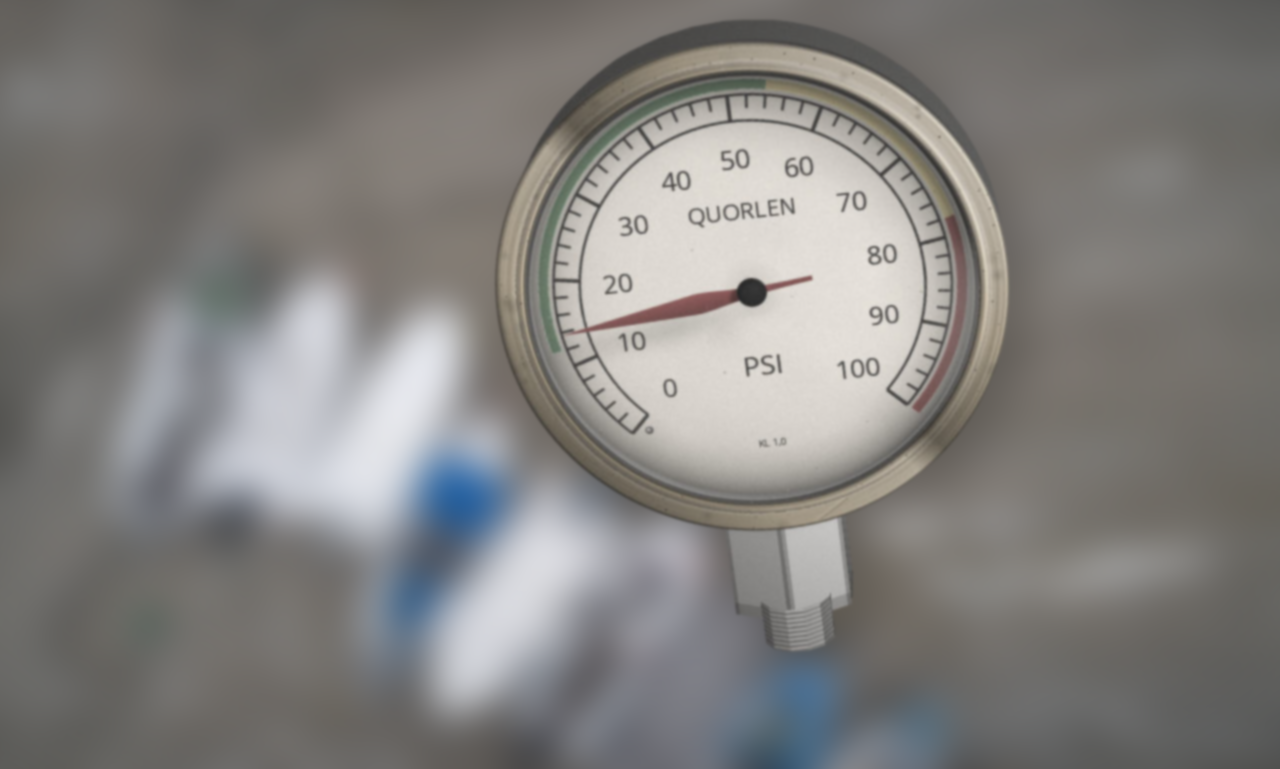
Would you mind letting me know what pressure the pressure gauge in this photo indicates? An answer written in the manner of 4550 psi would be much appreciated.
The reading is 14 psi
